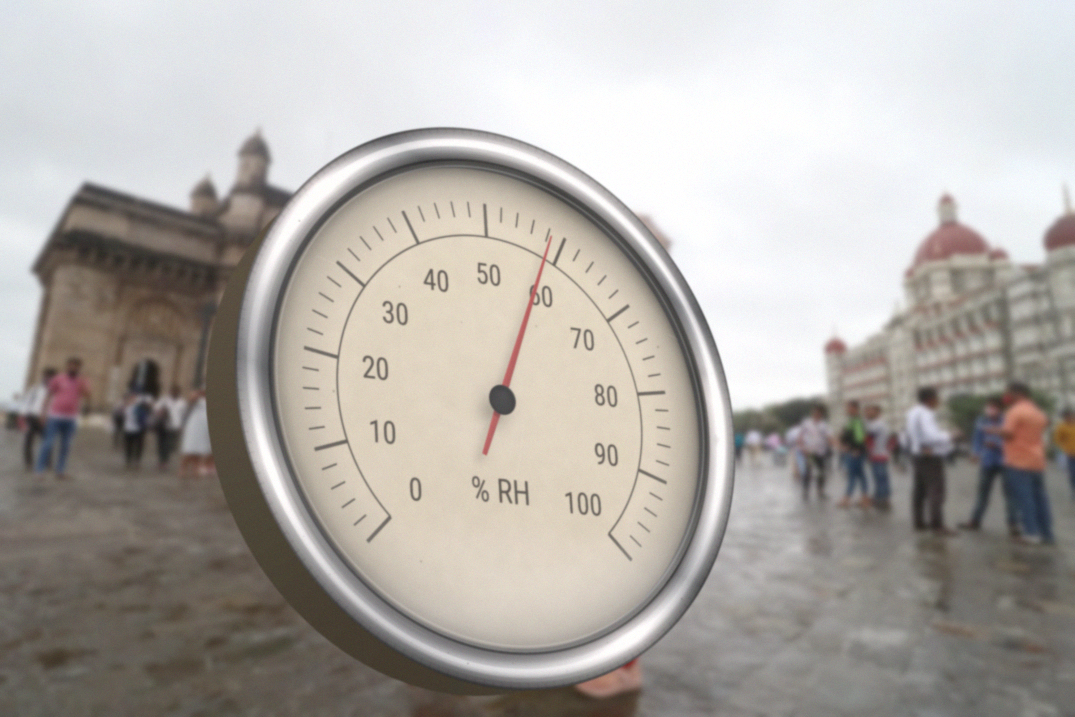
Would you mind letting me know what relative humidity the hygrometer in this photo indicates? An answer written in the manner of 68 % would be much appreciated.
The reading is 58 %
